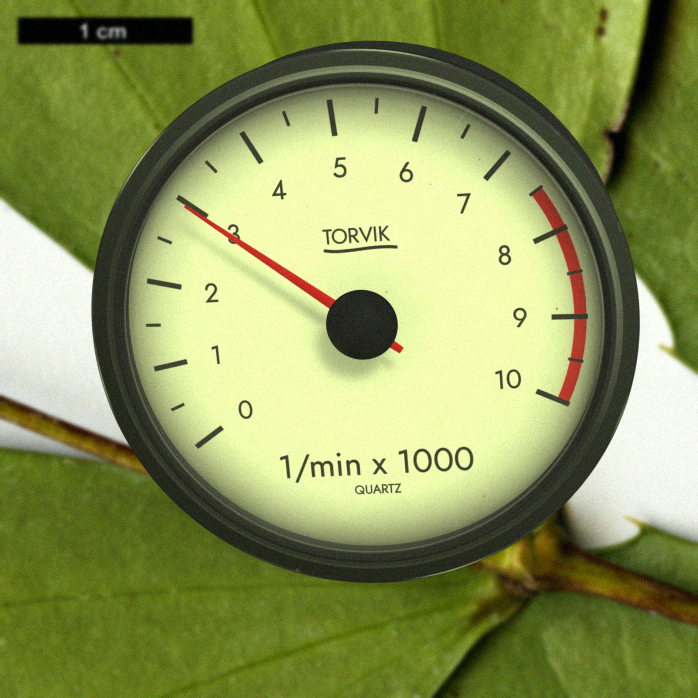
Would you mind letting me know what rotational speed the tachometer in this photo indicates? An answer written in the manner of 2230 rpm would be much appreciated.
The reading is 3000 rpm
